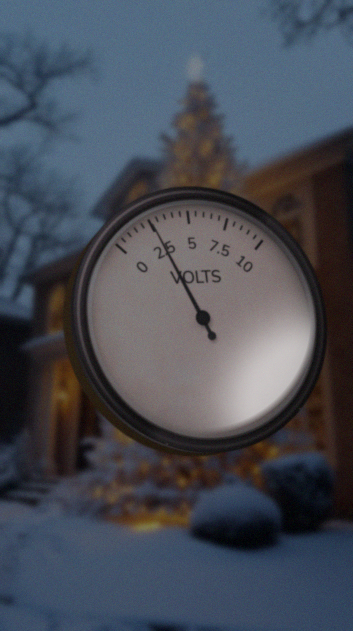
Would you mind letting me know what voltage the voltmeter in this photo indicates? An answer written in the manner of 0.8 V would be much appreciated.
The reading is 2.5 V
